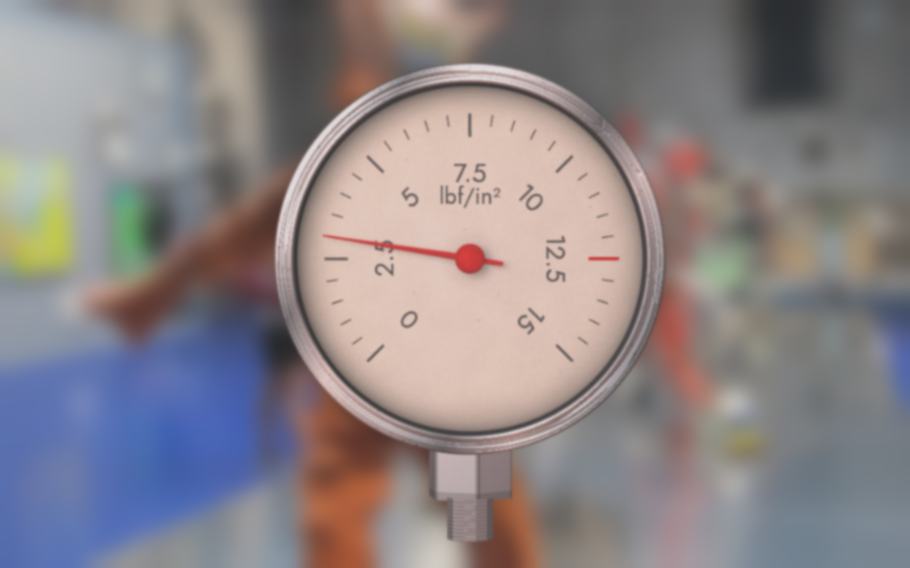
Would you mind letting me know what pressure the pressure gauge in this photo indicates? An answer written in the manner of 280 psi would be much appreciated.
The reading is 3 psi
